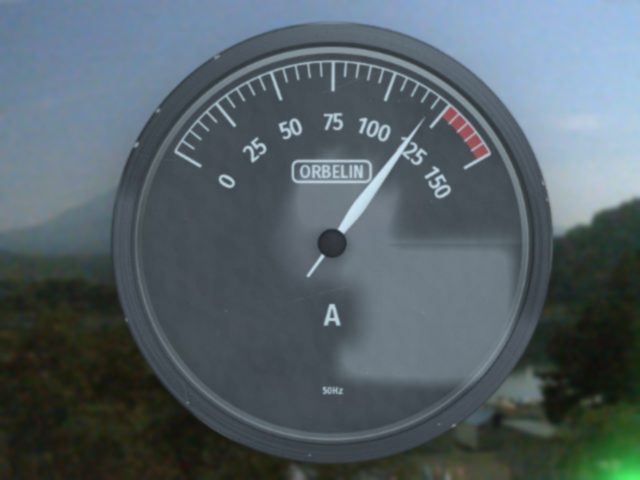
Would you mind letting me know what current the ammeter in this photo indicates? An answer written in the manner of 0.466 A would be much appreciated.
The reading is 120 A
